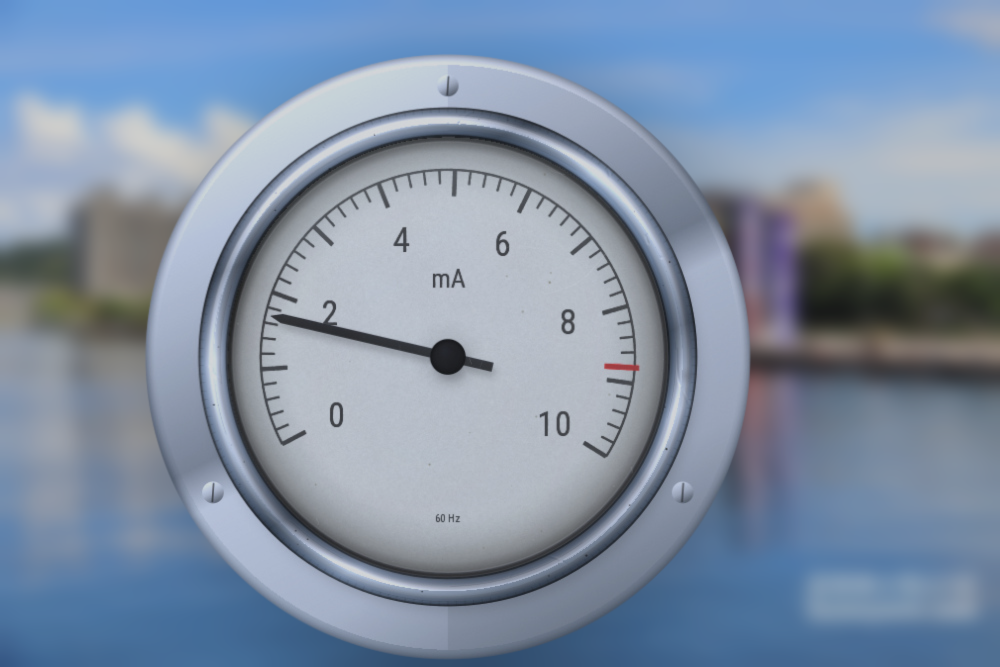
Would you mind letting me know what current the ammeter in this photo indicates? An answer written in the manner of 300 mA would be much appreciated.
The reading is 1.7 mA
